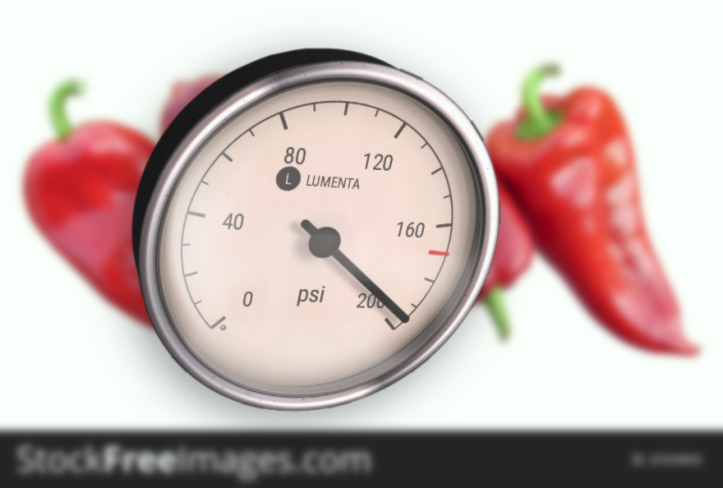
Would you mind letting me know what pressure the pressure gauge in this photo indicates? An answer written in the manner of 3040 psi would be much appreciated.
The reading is 195 psi
